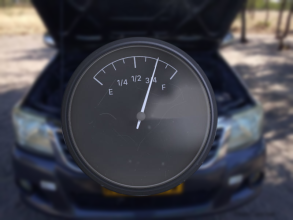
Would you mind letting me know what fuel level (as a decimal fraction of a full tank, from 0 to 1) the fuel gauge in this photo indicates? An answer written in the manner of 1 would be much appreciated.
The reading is 0.75
